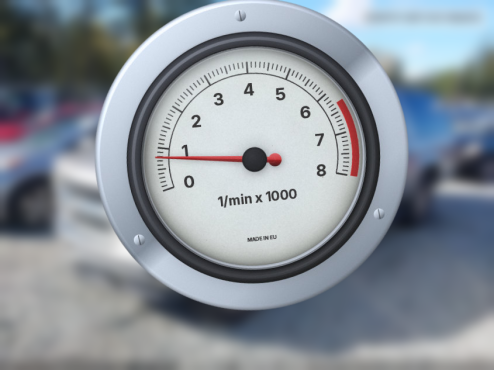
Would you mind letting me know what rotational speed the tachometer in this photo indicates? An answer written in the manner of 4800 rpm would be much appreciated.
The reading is 800 rpm
